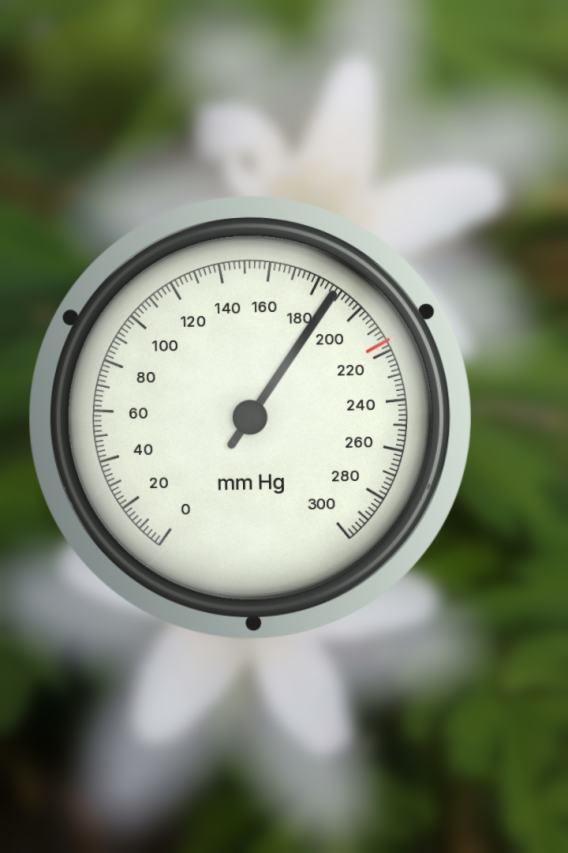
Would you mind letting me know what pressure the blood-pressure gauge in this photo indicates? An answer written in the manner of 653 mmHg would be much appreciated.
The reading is 188 mmHg
